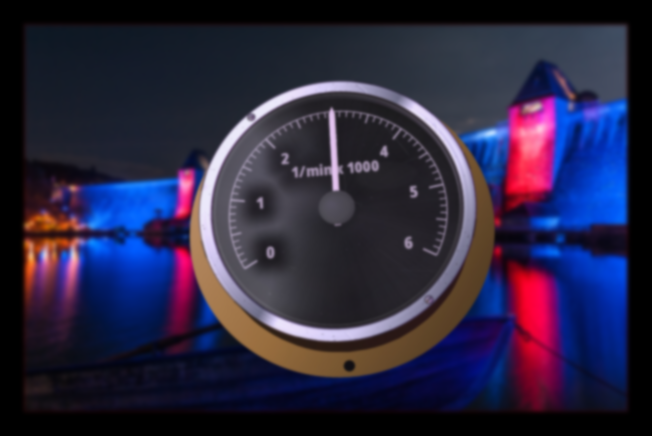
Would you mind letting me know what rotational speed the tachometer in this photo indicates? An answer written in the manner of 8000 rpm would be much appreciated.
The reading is 3000 rpm
